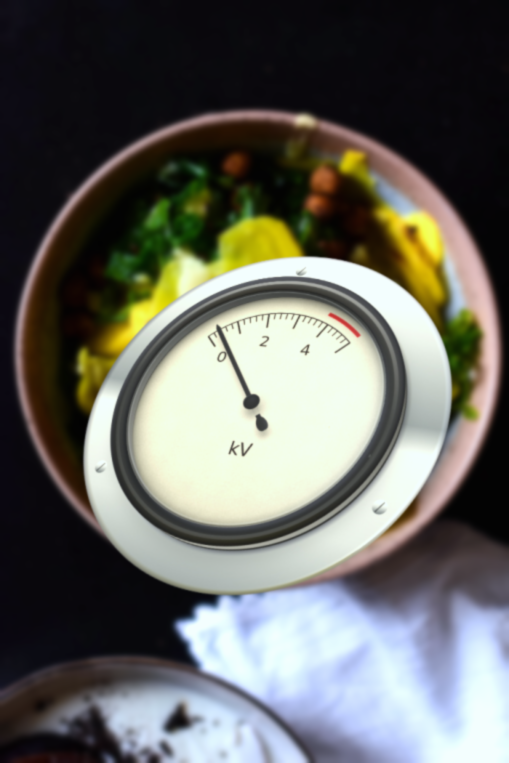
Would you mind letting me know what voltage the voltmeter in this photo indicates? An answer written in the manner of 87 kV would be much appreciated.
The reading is 0.4 kV
